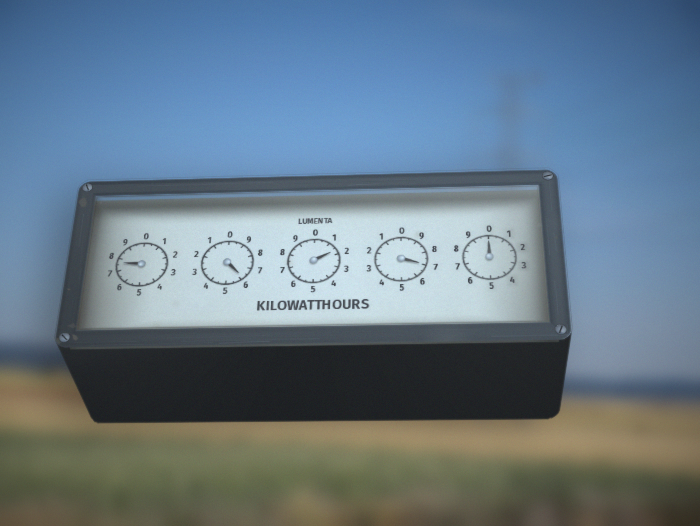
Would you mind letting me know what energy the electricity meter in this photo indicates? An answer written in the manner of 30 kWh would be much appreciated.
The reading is 76170 kWh
